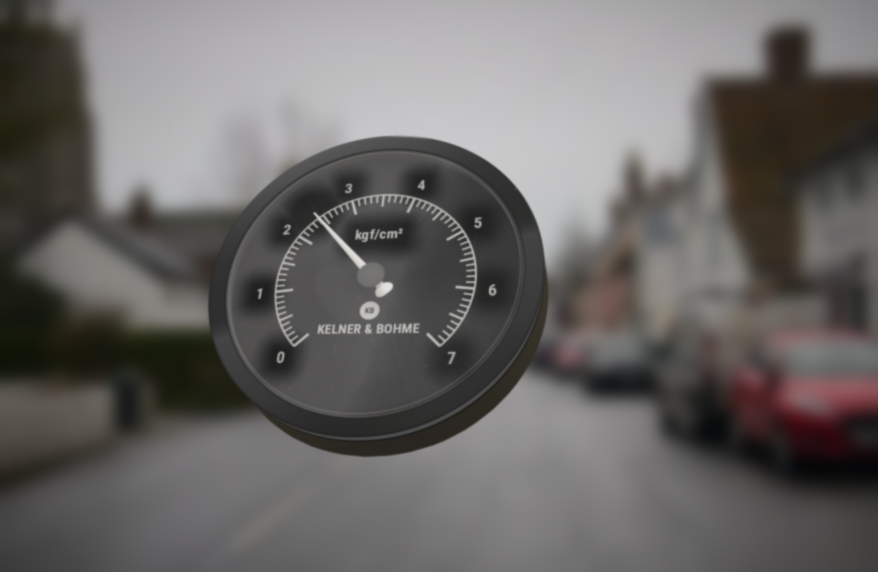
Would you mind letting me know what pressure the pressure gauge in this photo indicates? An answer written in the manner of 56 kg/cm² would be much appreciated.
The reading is 2.4 kg/cm²
